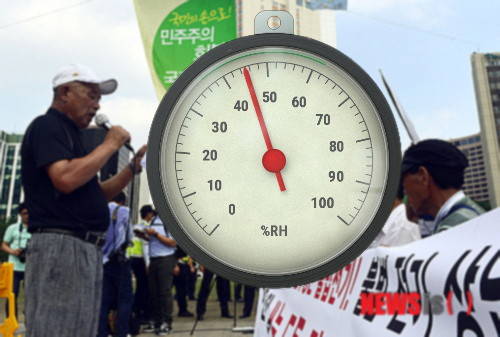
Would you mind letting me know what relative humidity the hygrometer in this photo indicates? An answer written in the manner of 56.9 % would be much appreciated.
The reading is 45 %
